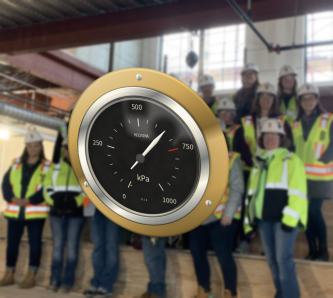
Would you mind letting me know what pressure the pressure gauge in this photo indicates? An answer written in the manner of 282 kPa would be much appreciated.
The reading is 650 kPa
